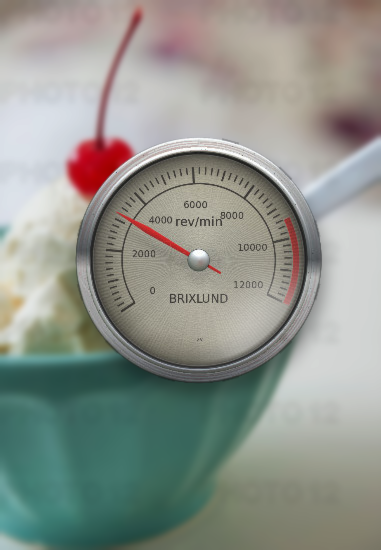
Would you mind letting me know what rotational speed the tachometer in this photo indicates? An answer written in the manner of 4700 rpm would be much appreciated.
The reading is 3200 rpm
